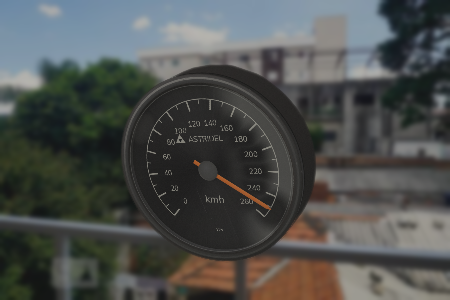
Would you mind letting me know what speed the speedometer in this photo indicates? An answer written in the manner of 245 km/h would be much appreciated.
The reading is 250 km/h
